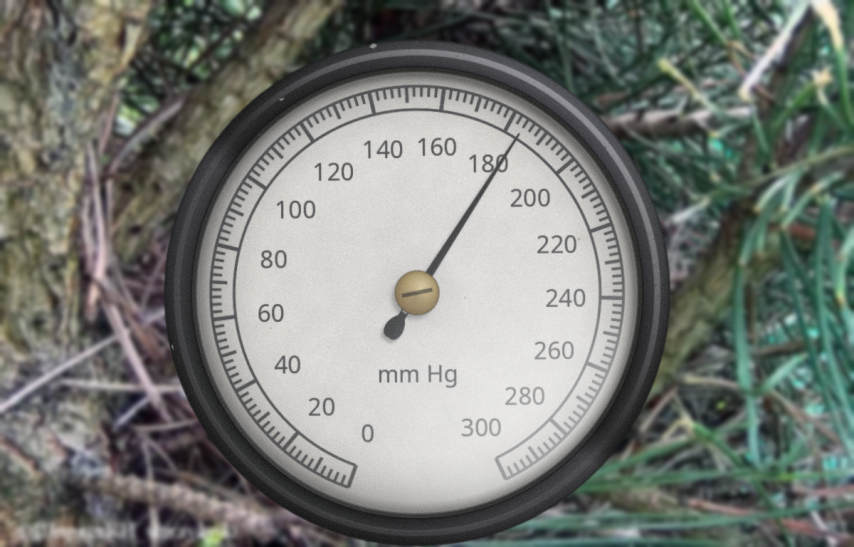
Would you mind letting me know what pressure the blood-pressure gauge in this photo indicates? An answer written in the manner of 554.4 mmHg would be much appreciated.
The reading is 184 mmHg
